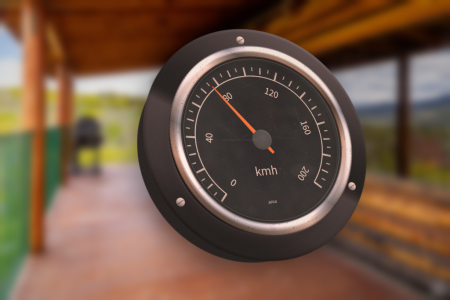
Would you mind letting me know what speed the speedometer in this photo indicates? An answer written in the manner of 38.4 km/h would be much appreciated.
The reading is 75 km/h
